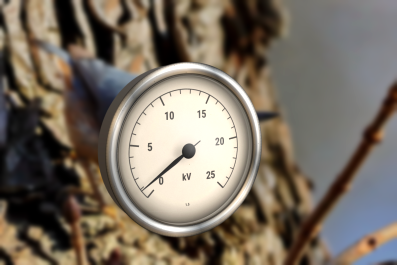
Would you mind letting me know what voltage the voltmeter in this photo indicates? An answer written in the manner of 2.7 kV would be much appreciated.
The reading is 1 kV
